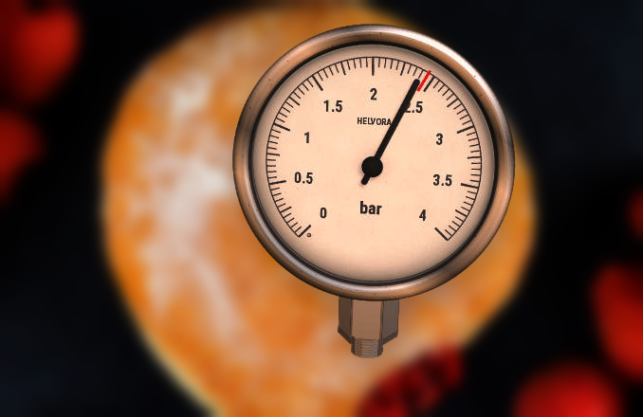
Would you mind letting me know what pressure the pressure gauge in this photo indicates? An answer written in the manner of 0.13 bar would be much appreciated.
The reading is 2.4 bar
